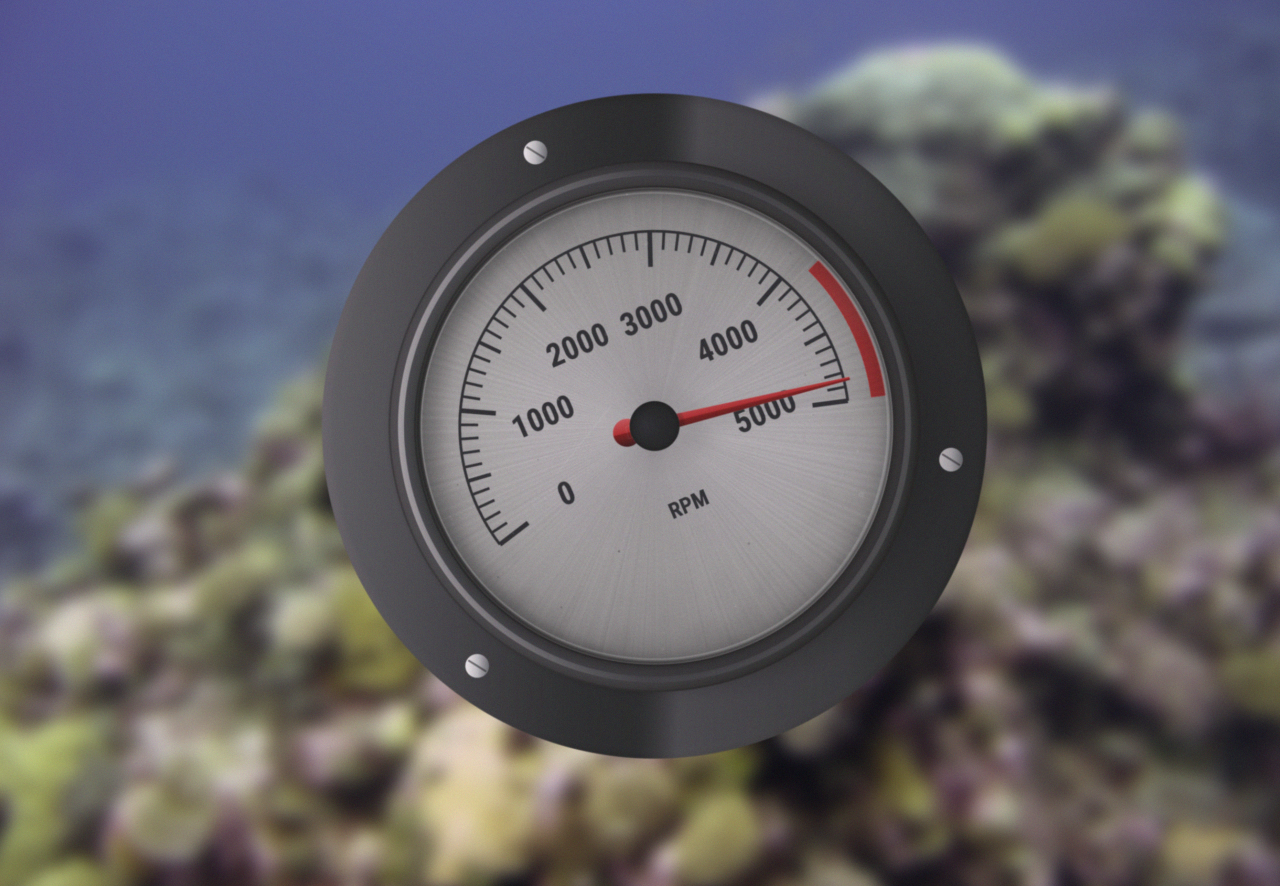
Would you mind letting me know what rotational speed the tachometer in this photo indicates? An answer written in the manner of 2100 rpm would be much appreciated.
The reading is 4850 rpm
